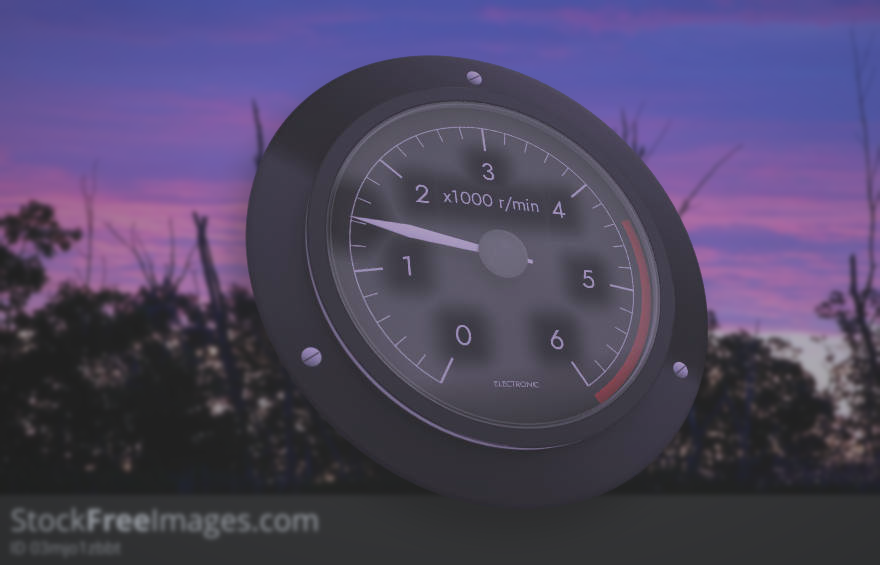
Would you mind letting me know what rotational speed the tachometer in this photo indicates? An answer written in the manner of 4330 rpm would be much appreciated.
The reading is 1400 rpm
